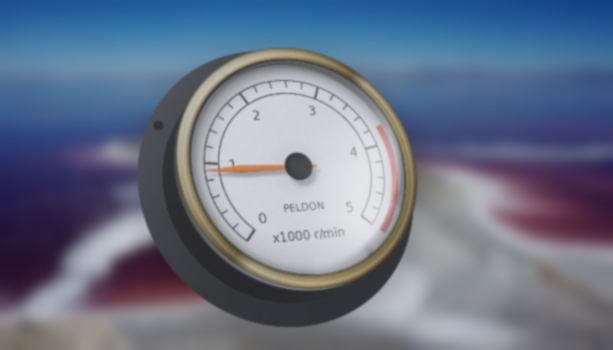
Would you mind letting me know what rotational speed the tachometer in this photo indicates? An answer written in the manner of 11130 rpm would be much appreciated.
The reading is 900 rpm
